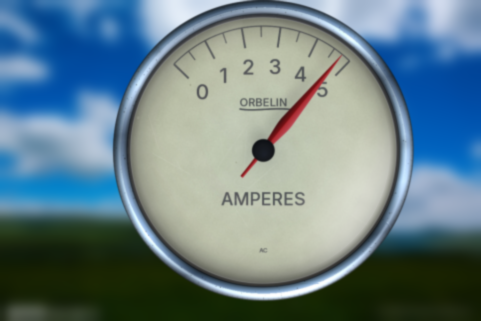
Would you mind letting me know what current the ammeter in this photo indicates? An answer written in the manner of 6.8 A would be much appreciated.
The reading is 4.75 A
